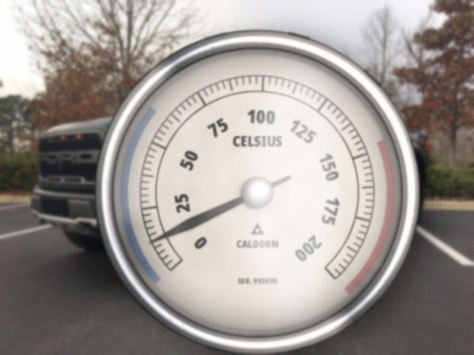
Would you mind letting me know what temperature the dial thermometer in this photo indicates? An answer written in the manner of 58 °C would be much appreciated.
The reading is 12.5 °C
